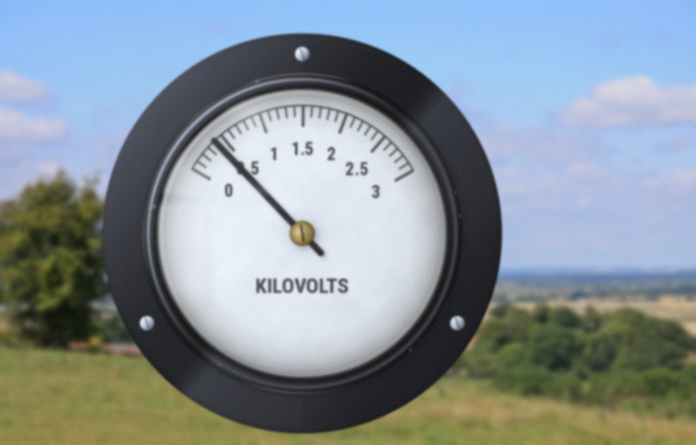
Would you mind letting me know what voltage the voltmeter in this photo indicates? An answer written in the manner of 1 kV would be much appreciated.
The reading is 0.4 kV
